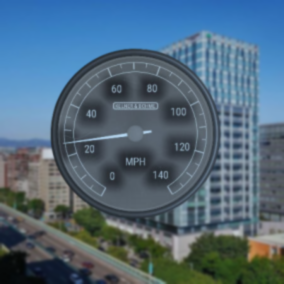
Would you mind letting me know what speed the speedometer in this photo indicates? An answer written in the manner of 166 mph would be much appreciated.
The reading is 25 mph
